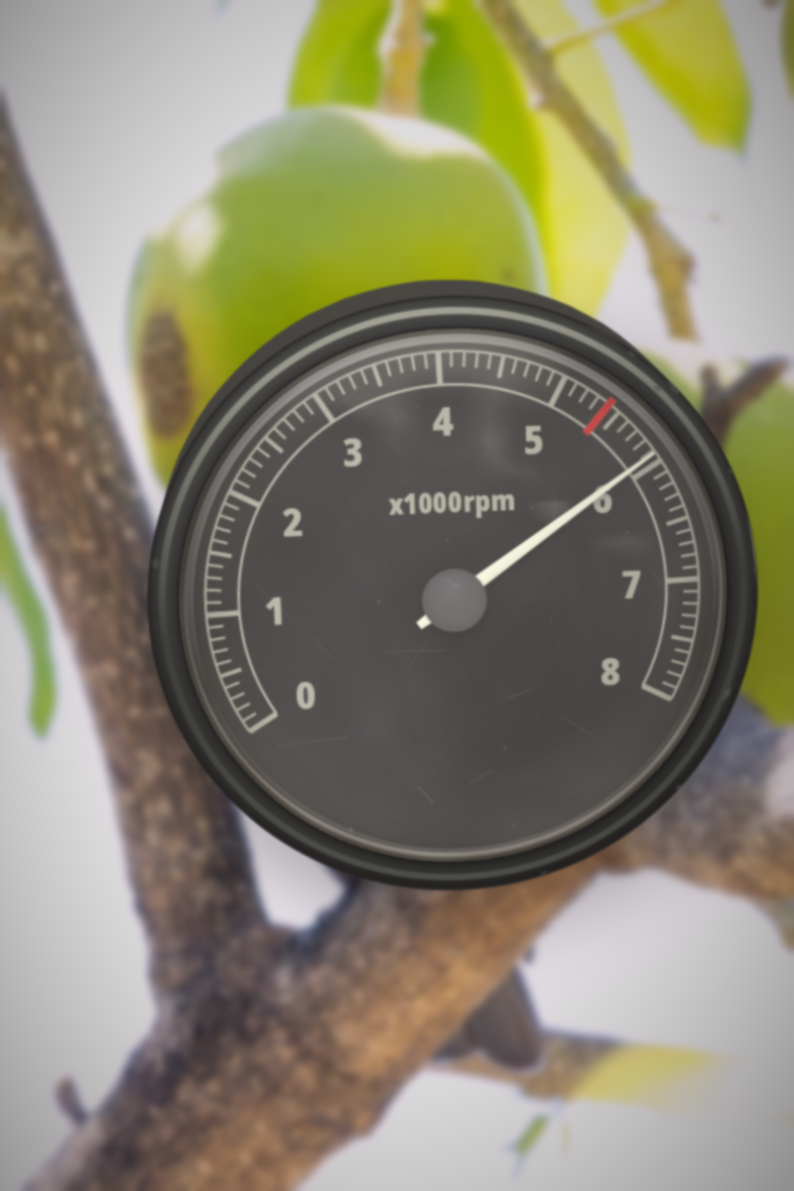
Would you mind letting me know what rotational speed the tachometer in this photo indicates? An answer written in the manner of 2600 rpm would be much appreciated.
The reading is 5900 rpm
